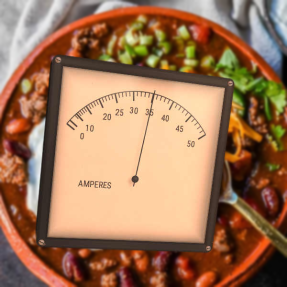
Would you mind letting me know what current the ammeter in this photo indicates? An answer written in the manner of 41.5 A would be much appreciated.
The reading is 35 A
